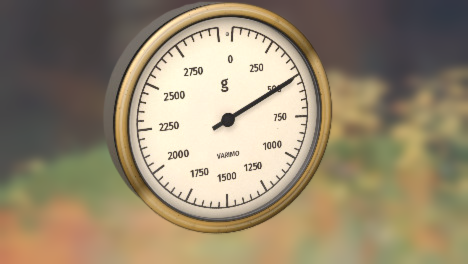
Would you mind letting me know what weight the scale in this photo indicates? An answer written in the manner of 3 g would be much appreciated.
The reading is 500 g
